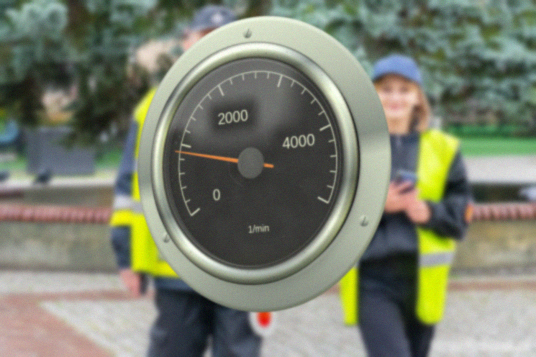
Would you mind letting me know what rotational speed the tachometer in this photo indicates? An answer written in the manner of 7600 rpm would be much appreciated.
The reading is 900 rpm
